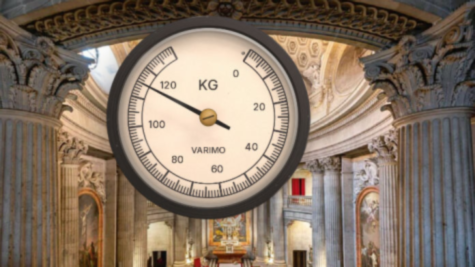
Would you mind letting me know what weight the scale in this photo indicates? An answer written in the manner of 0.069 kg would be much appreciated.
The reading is 115 kg
